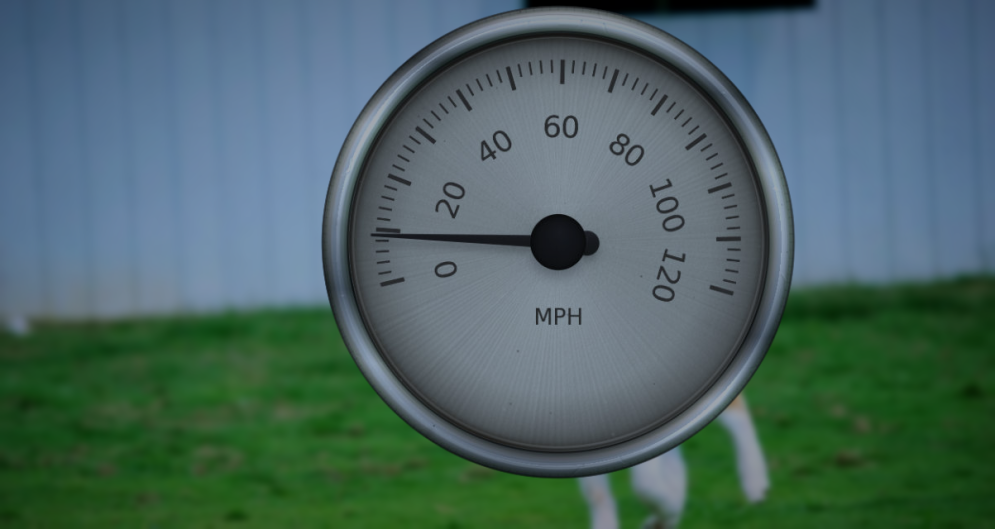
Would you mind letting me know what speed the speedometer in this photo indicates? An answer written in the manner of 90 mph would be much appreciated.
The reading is 9 mph
